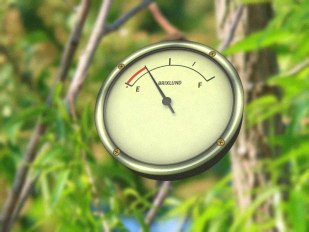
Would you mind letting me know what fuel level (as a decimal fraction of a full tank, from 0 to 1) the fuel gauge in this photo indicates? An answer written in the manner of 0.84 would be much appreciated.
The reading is 0.25
